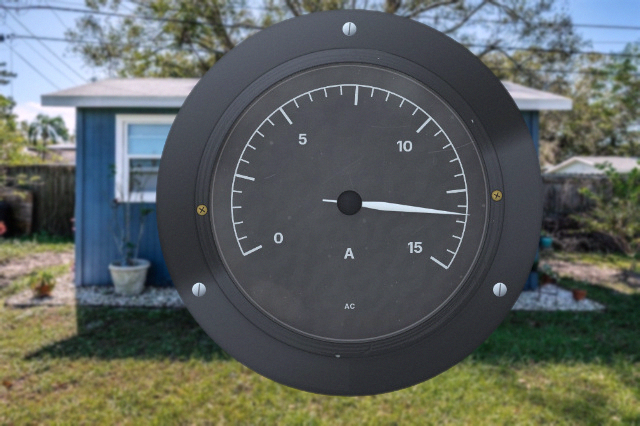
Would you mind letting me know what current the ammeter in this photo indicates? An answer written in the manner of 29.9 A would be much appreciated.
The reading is 13.25 A
